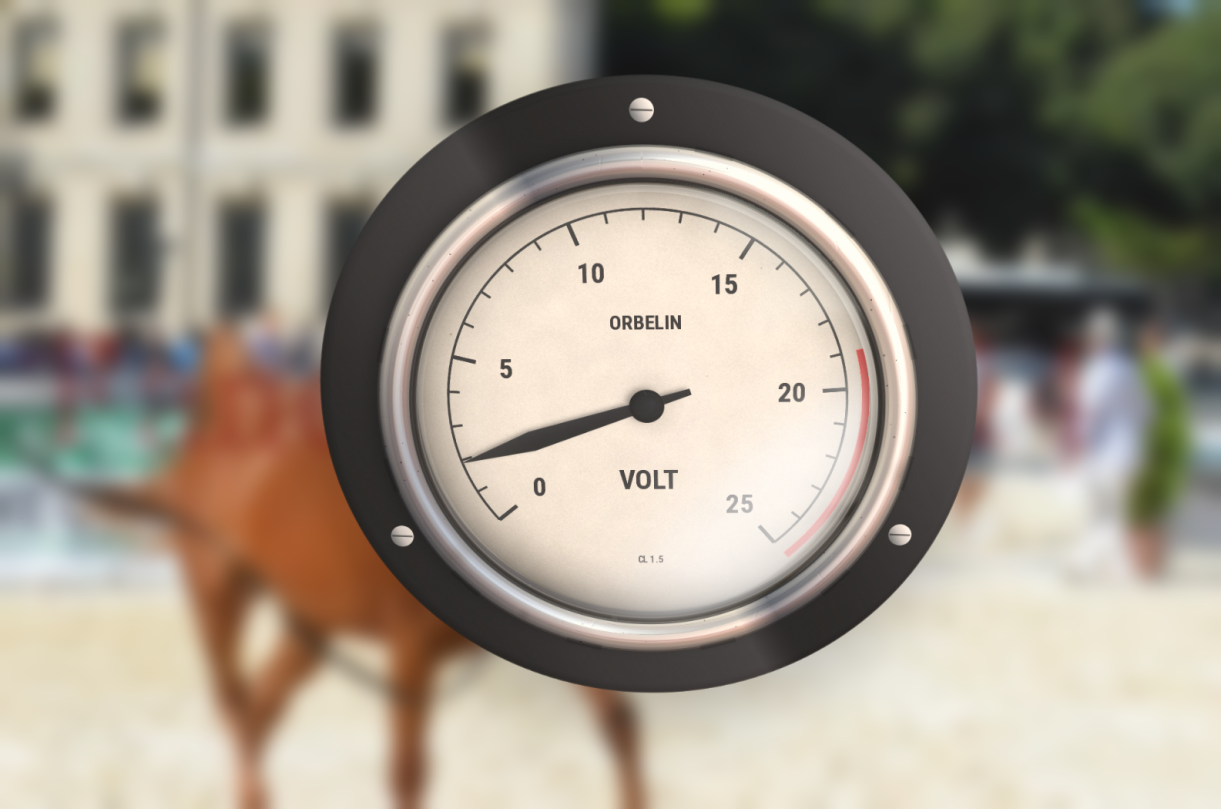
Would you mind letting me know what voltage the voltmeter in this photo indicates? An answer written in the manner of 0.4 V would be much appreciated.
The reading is 2 V
